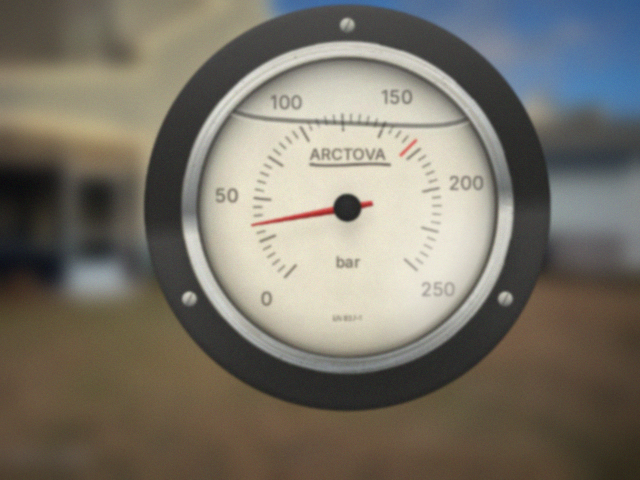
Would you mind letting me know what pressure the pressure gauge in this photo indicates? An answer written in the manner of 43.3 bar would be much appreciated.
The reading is 35 bar
